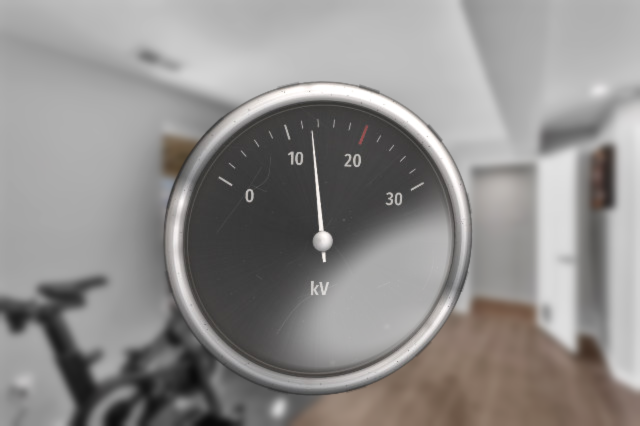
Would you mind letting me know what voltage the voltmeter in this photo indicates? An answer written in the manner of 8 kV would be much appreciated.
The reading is 13 kV
